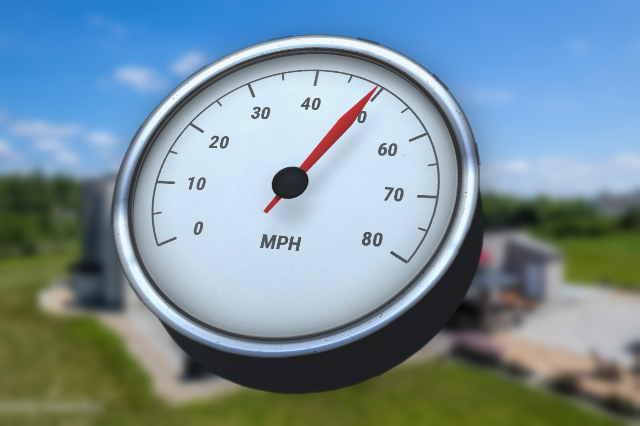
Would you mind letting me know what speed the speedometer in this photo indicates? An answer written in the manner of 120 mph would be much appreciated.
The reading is 50 mph
